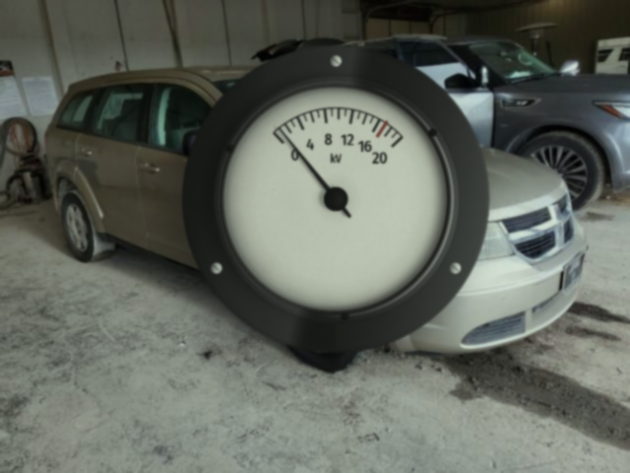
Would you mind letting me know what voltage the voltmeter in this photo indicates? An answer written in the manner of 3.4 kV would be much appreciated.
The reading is 1 kV
